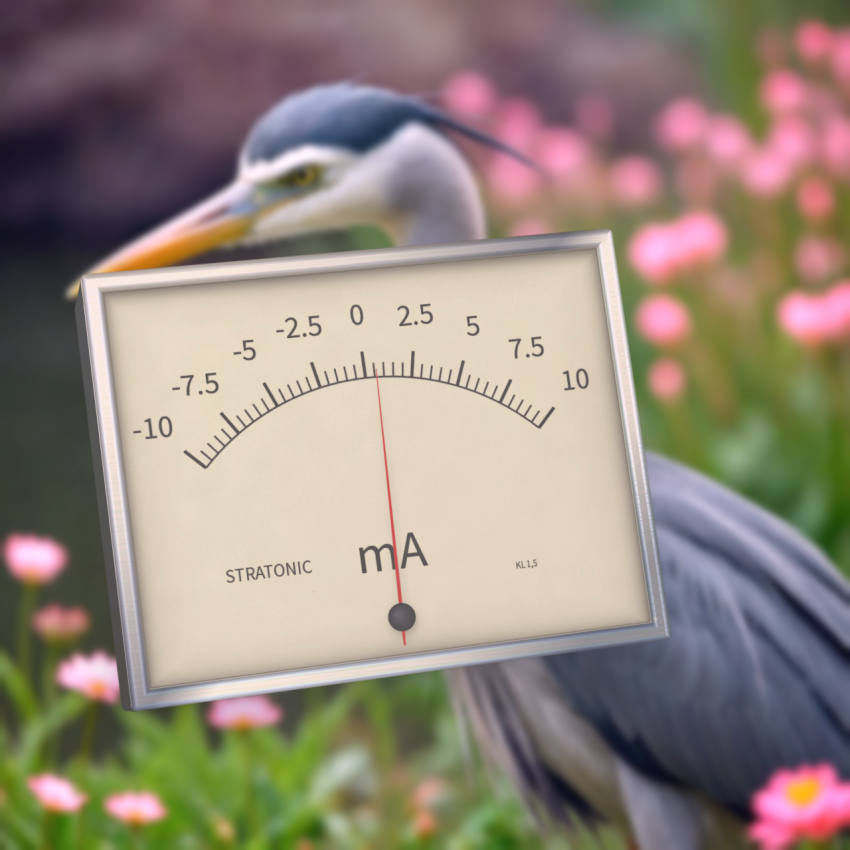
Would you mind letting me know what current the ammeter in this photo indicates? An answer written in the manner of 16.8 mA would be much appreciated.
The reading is 0.5 mA
